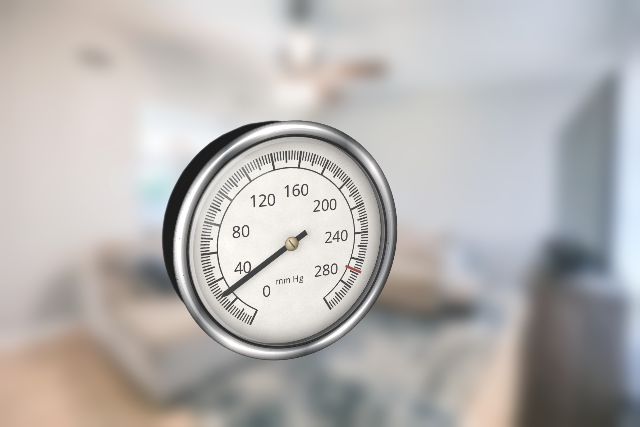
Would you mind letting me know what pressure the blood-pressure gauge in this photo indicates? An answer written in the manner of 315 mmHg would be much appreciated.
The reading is 30 mmHg
